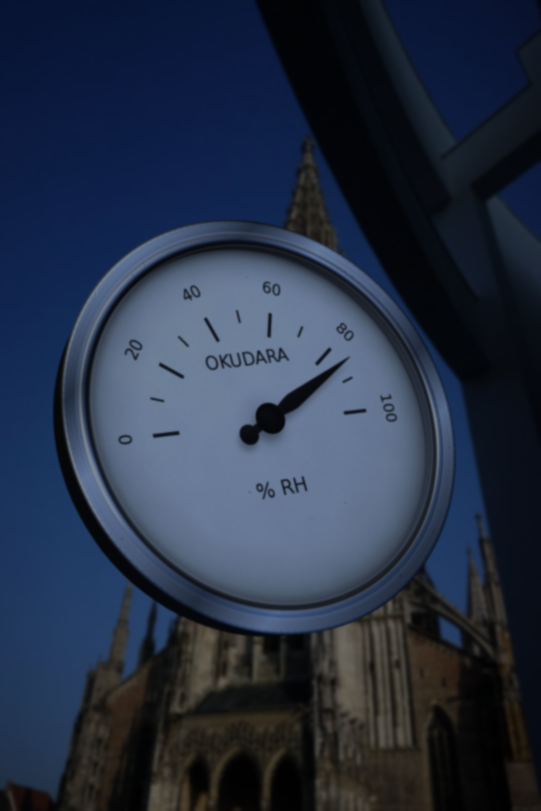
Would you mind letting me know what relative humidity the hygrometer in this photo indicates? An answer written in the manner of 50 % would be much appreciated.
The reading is 85 %
